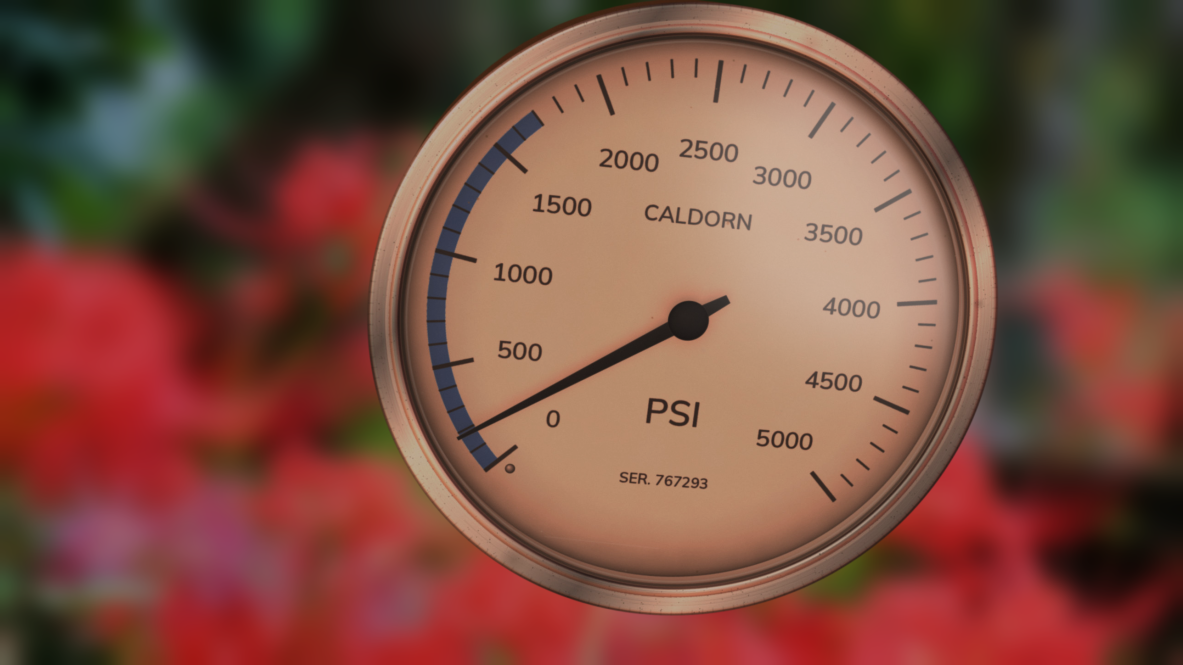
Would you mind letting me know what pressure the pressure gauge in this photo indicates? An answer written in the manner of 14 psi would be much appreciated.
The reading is 200 psi
